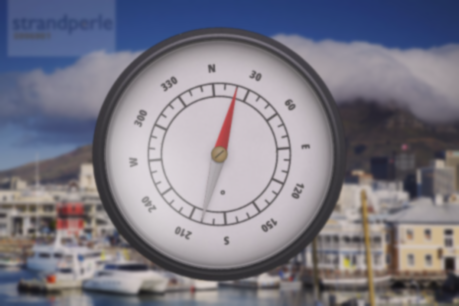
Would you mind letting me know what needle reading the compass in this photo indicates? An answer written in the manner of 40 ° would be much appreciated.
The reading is 20 °
